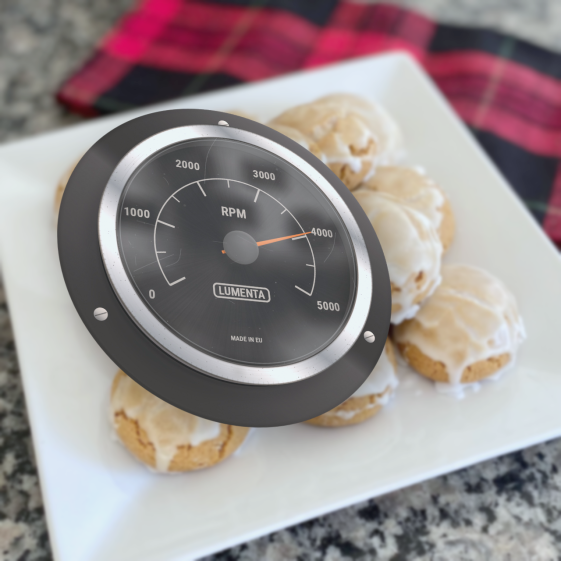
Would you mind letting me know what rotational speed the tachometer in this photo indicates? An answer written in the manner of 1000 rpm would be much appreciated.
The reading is 4000 rpm
